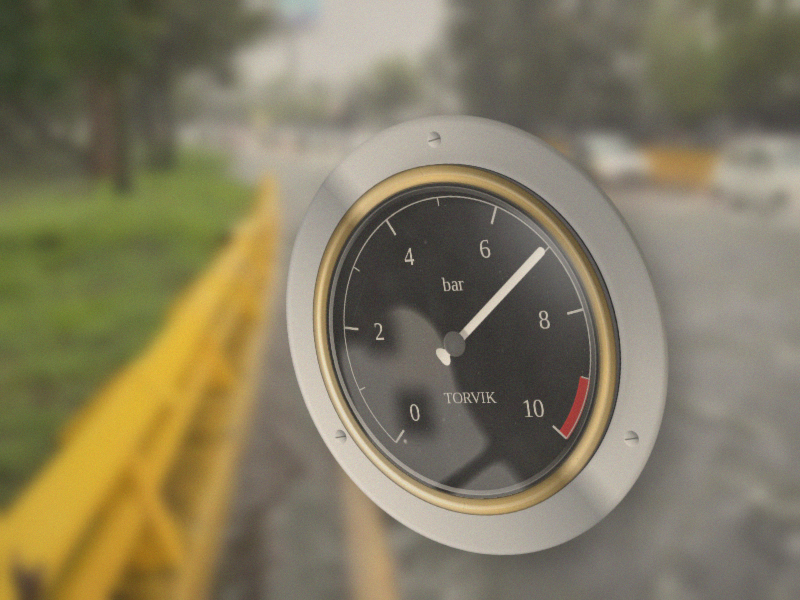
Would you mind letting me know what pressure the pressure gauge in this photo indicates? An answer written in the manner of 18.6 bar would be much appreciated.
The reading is 7 bar
